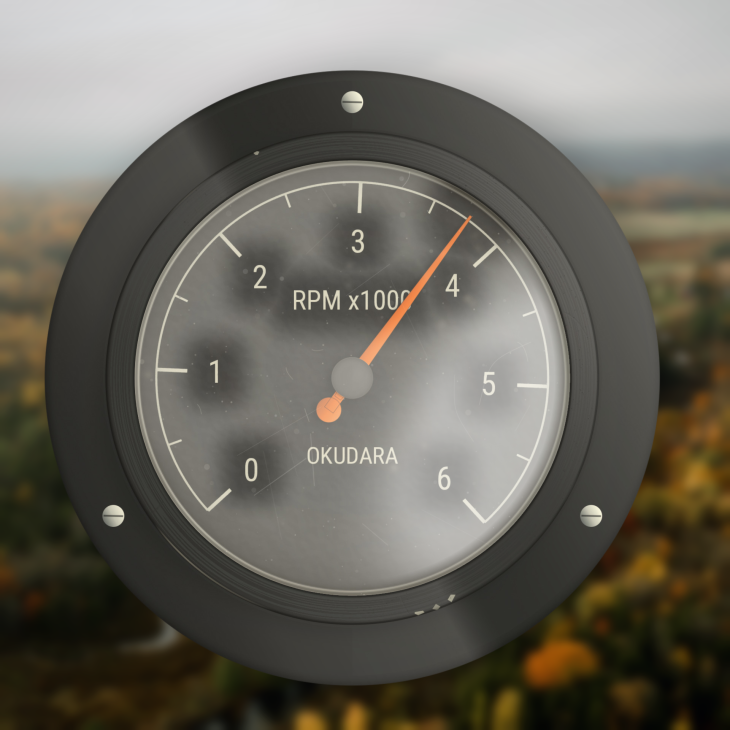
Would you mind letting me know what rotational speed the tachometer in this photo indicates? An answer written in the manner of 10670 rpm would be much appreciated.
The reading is 3750 rpm
